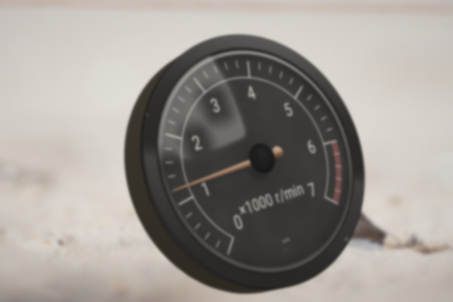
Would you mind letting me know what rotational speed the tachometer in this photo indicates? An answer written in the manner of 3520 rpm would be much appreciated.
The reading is 1200 rpm
